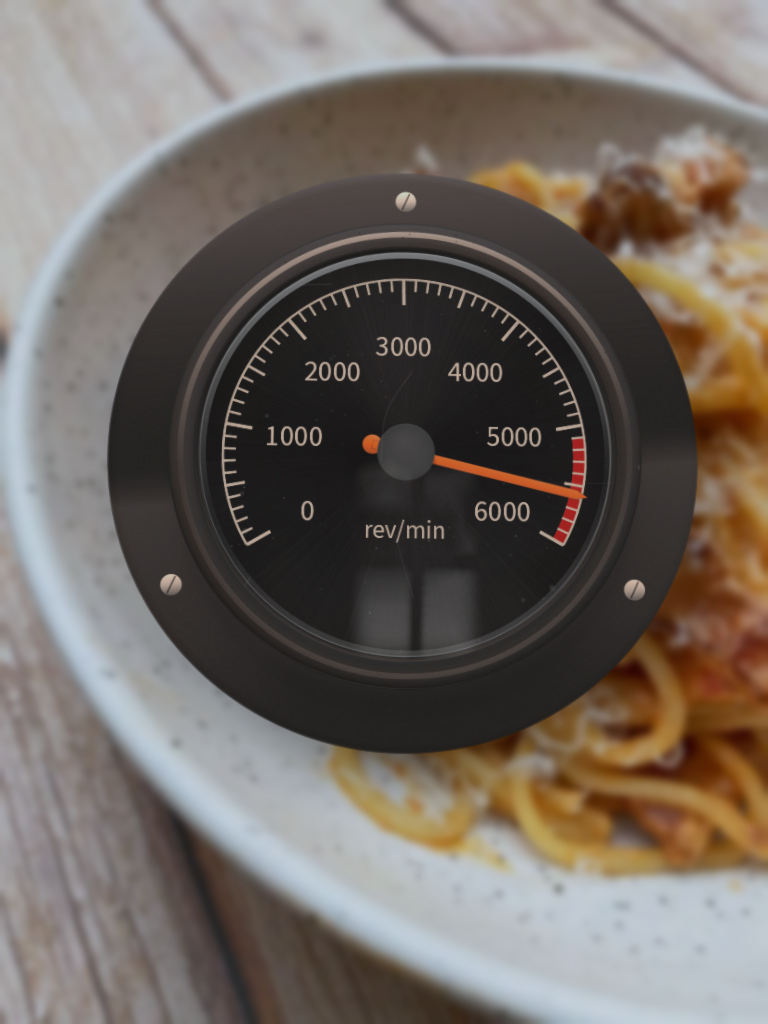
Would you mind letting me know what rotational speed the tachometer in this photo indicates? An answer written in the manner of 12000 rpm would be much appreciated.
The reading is 5600 rpm
